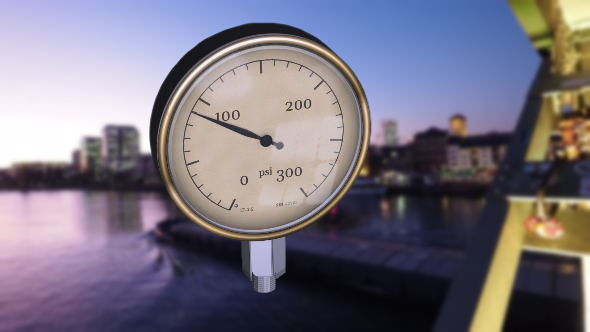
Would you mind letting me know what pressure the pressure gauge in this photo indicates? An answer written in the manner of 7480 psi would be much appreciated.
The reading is 90 psi
